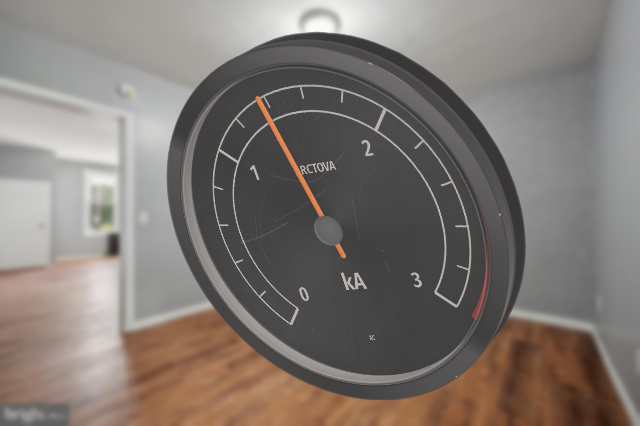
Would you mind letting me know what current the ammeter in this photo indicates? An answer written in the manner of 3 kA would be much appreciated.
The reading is 1.4 kA
